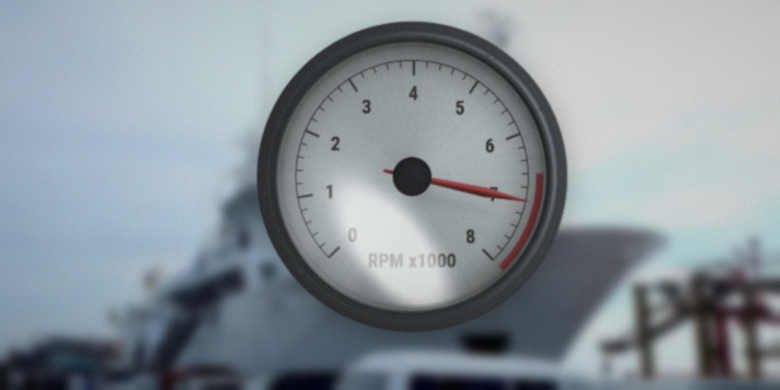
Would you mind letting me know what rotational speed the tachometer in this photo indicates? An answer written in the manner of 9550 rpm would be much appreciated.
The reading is 7000 rpm
